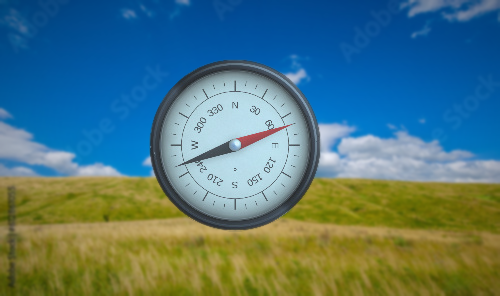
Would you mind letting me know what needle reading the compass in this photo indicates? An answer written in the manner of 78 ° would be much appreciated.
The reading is 70 °
